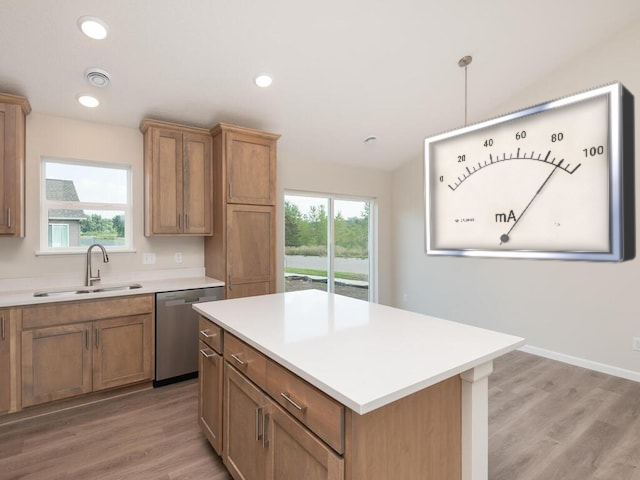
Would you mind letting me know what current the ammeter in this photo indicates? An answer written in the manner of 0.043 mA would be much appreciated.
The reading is 90 mA
